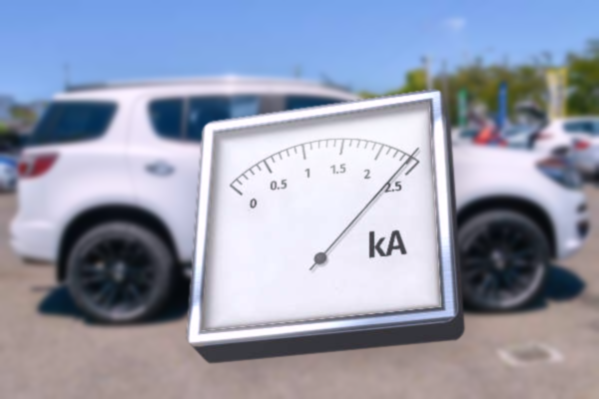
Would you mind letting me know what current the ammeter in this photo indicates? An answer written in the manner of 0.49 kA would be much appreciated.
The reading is 2.4 kA
